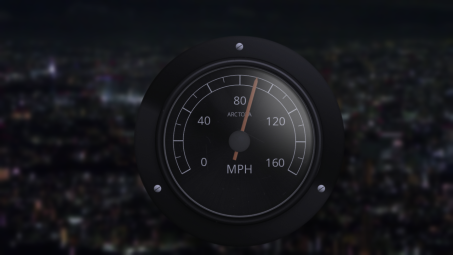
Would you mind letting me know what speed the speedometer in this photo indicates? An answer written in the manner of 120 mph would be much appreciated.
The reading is 90 mph
